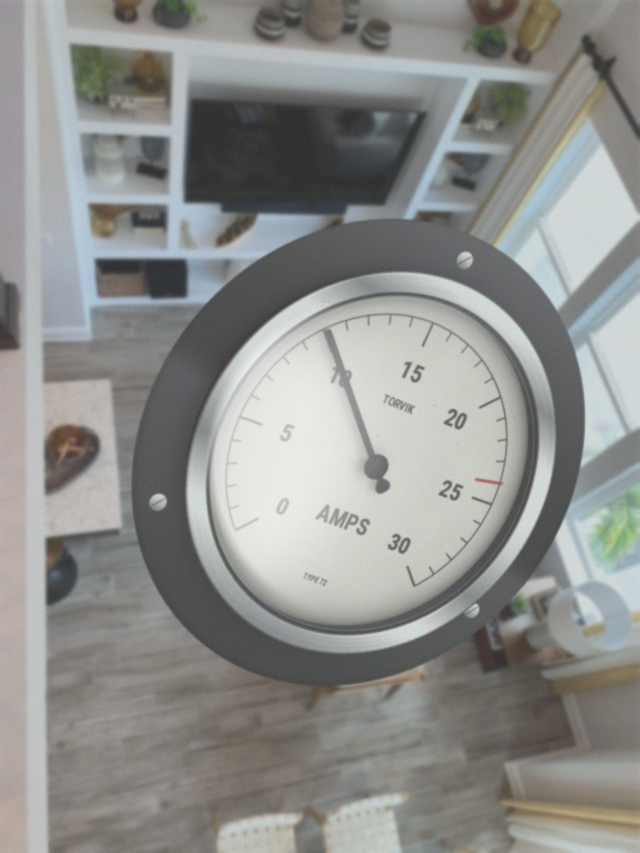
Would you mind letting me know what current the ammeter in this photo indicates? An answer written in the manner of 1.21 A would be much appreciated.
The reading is 10 A
